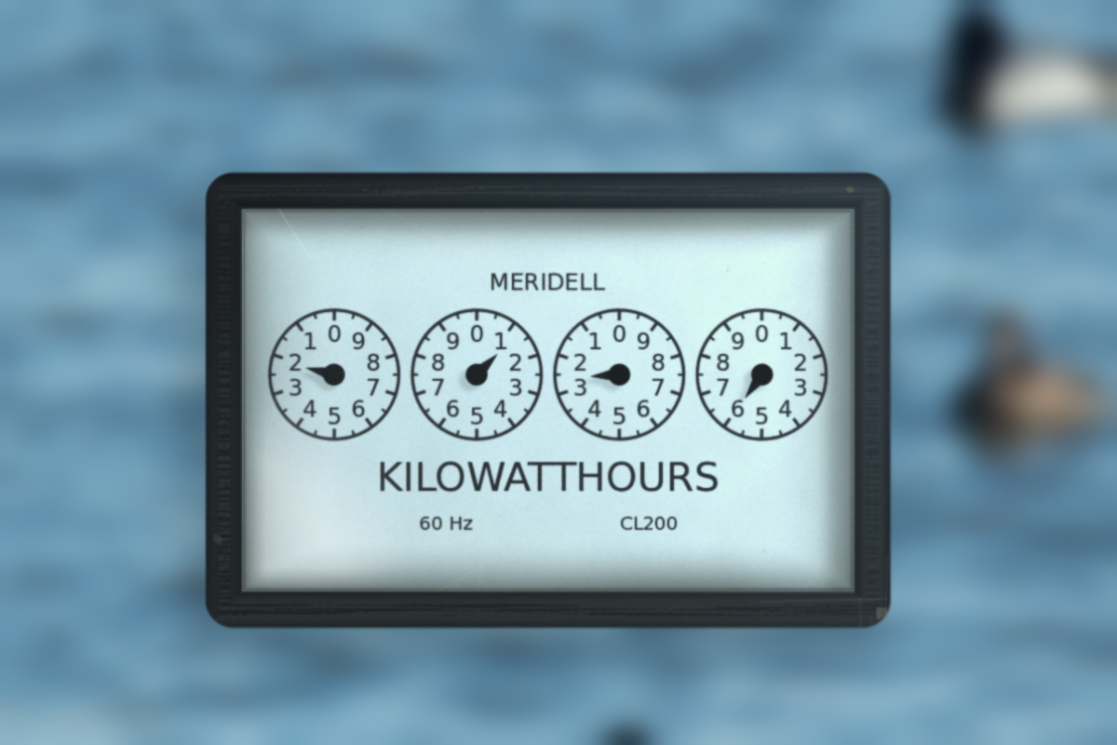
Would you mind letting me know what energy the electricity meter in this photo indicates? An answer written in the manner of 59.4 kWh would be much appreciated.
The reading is 2126 kWh
